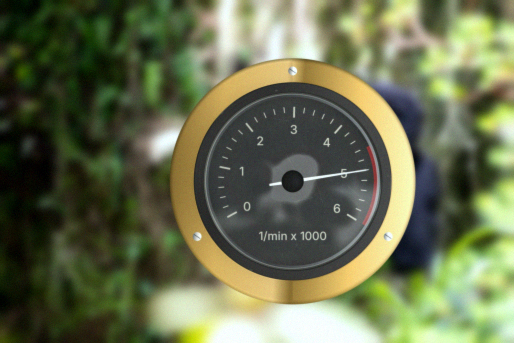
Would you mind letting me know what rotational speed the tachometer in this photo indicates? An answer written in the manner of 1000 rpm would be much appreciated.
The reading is 5000 rpm
